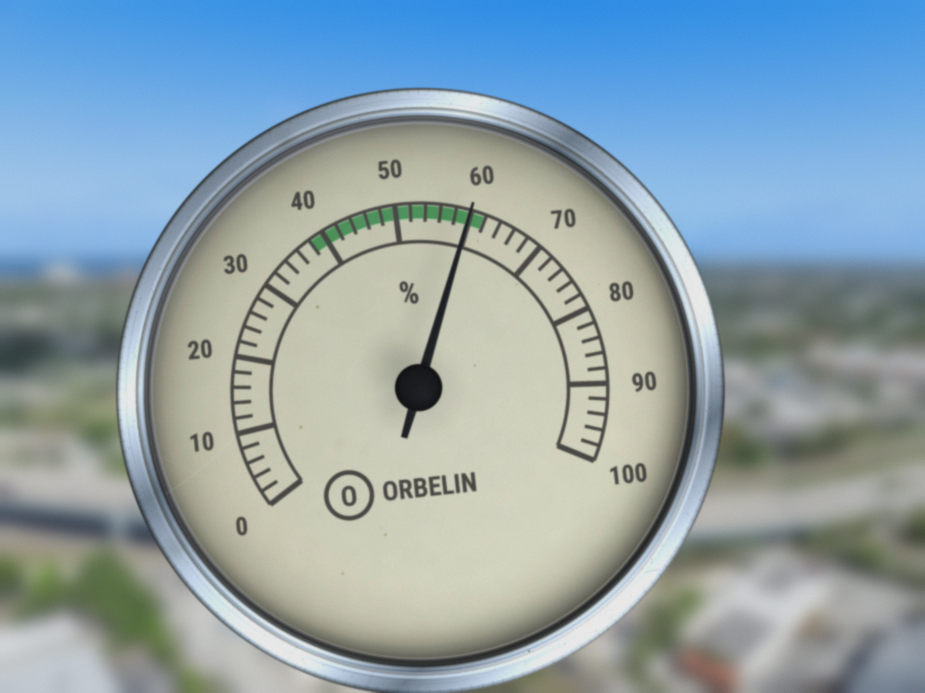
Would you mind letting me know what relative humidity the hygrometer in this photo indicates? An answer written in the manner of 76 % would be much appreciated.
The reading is 60 %
